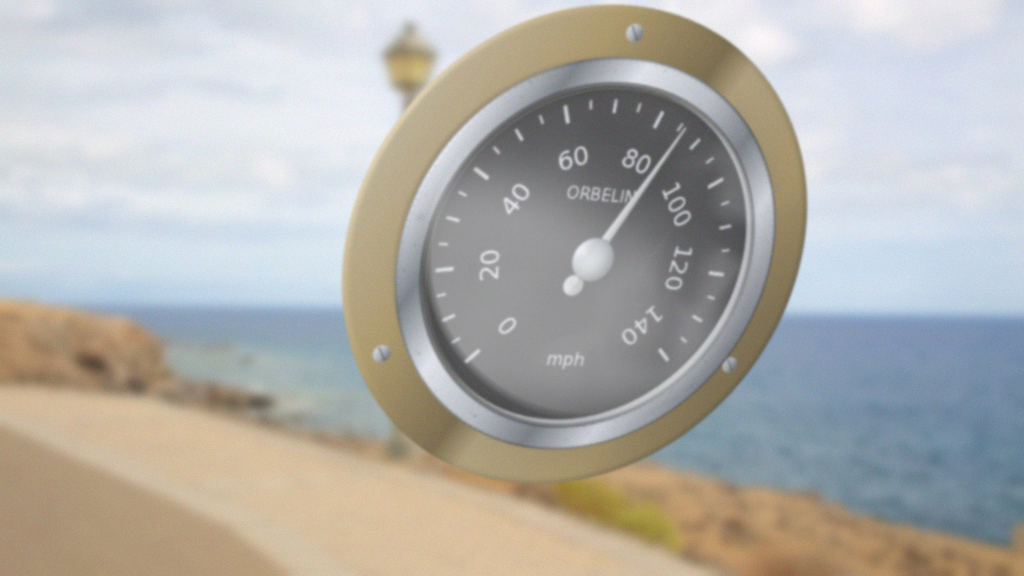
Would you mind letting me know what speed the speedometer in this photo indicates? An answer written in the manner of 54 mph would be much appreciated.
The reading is 85 mph
